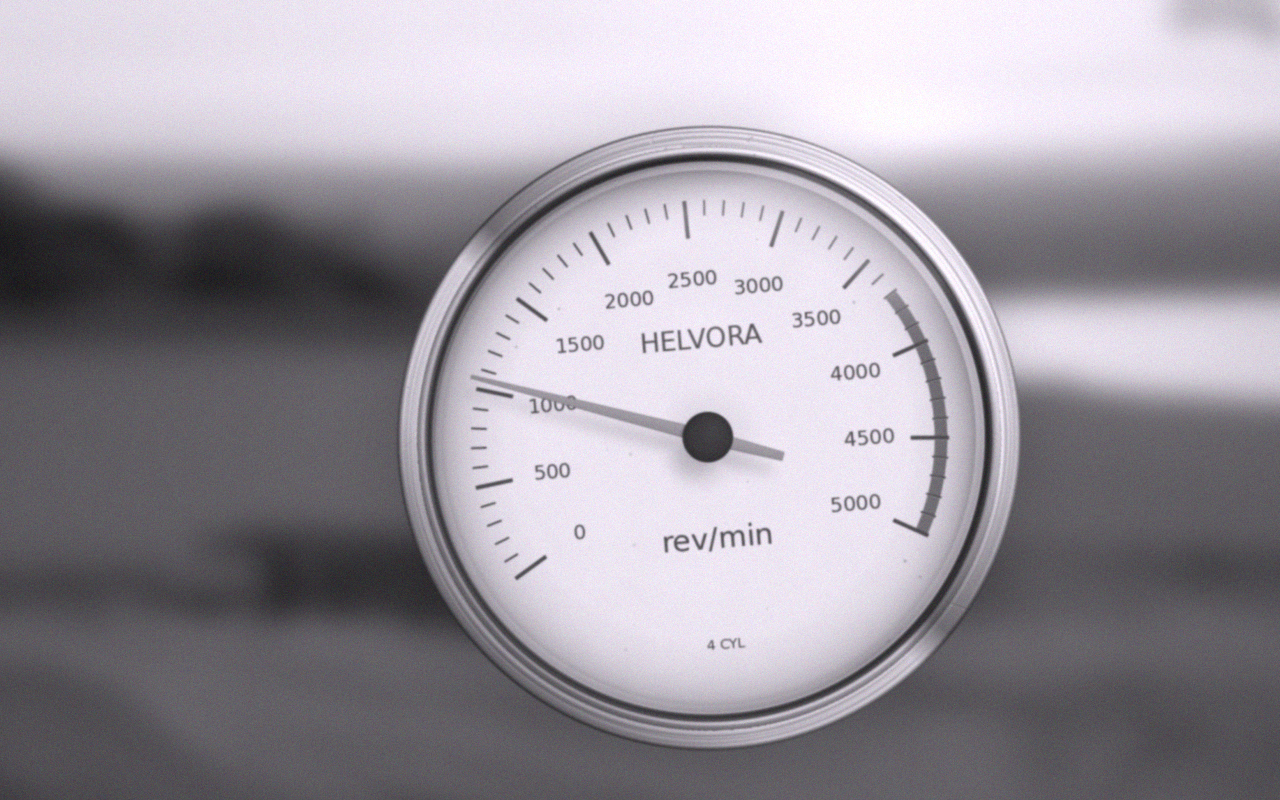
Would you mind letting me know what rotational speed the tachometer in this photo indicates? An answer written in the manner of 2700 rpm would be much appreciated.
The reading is 1050 rpm
